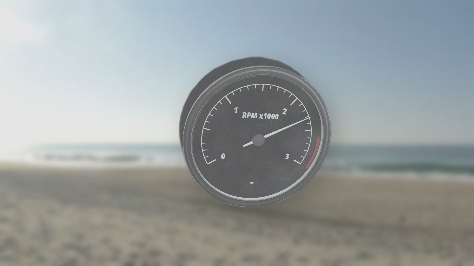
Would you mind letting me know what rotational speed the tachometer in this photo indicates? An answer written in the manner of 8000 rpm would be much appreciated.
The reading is 2300 rpm
